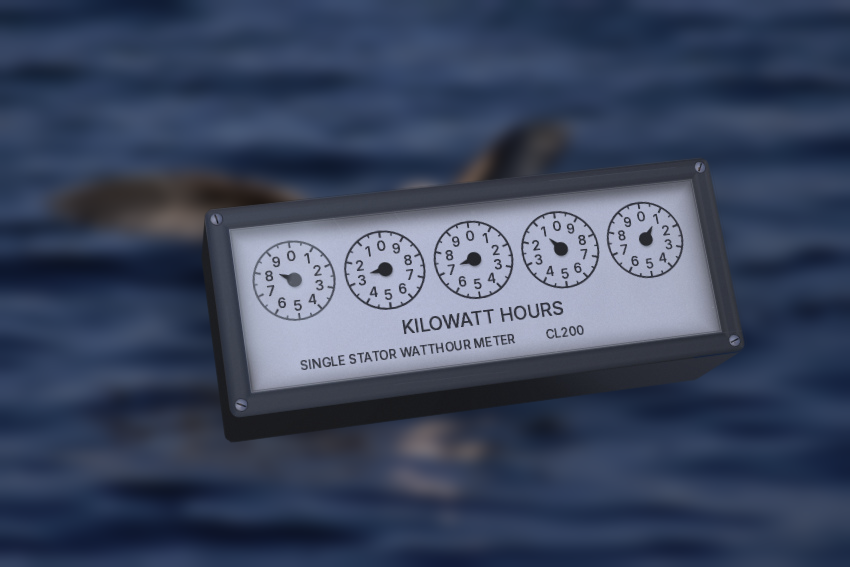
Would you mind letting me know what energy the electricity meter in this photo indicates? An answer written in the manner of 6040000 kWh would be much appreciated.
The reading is 82711 kWh
